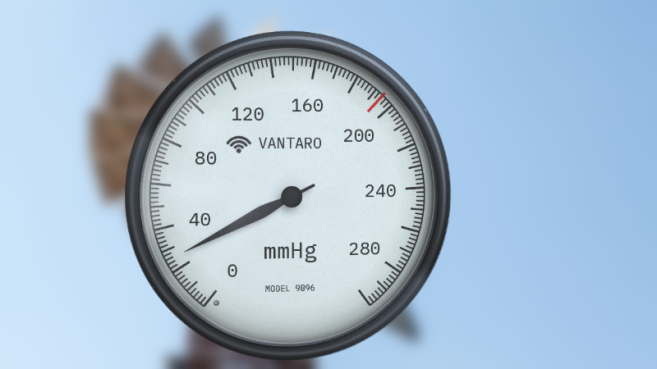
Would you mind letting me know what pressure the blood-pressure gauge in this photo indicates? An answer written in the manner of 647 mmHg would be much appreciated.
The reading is 26 mmHg
